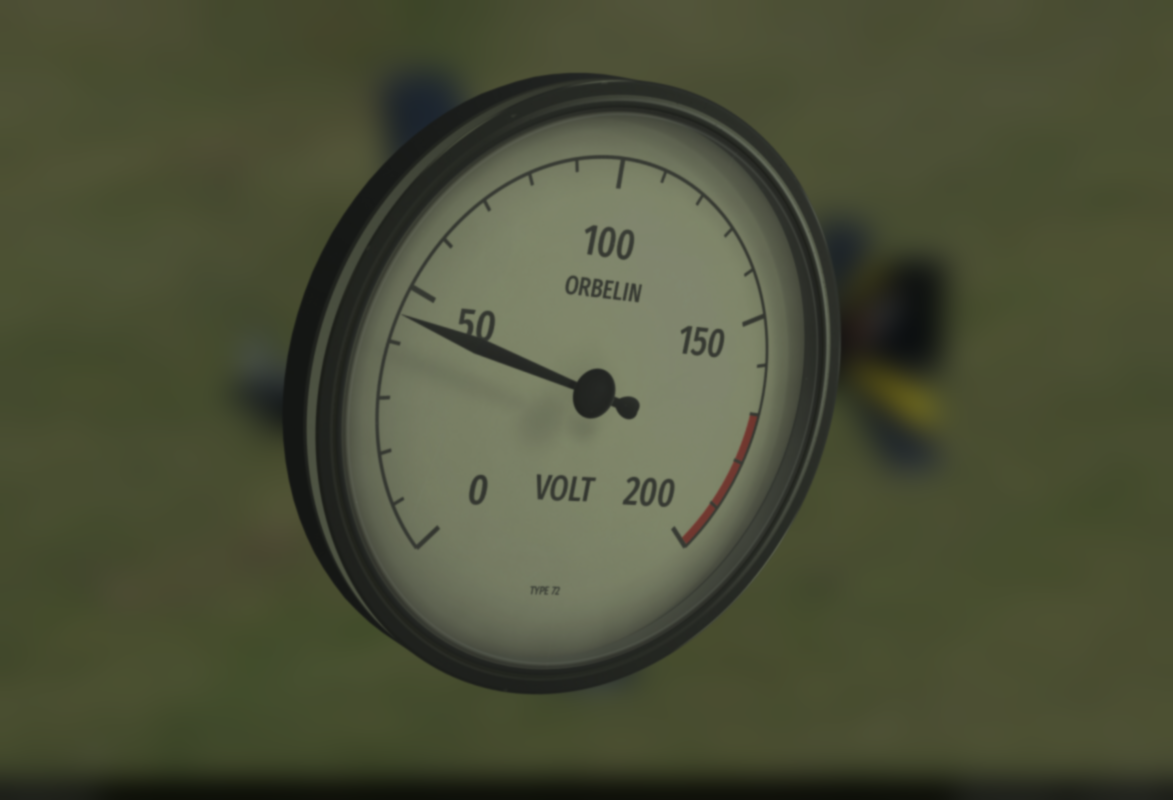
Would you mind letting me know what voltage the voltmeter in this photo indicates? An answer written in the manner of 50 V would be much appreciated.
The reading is 45 V
